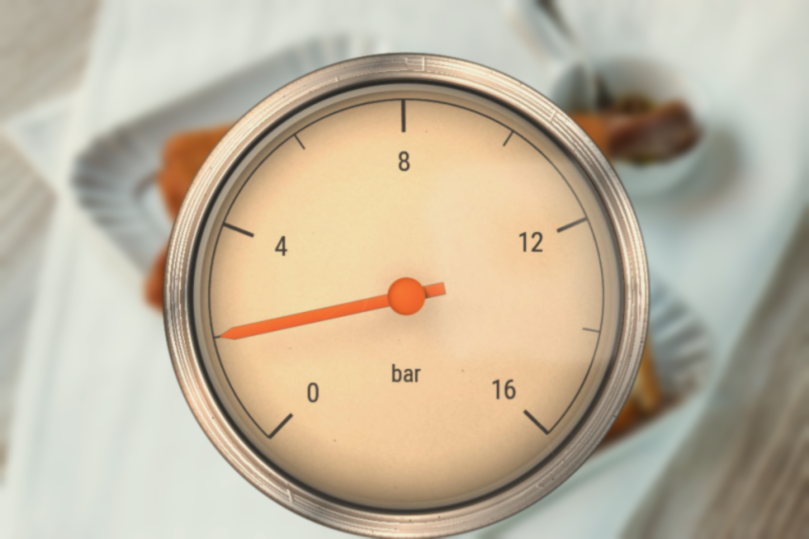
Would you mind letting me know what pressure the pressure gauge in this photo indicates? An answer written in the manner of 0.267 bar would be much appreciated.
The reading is 2 bar
